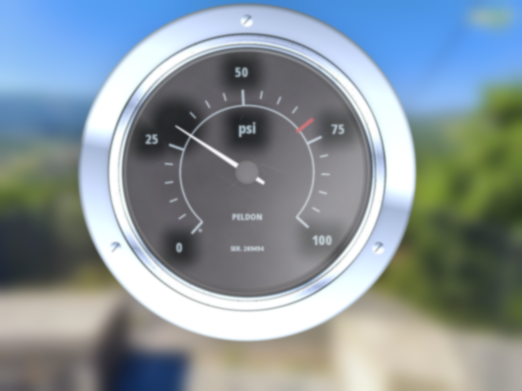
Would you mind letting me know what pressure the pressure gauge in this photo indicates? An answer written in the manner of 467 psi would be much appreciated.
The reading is 30 psi
